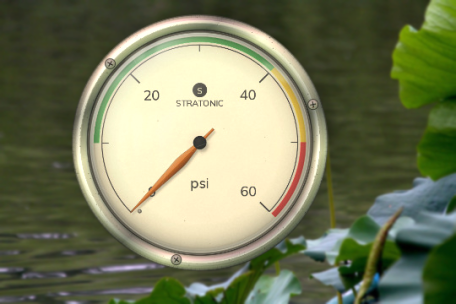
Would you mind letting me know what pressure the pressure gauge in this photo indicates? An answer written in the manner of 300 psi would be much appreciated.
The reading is 0 psi
